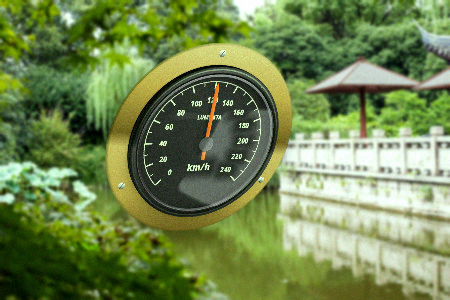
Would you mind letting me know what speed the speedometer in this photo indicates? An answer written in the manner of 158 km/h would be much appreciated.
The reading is 120 km/h
